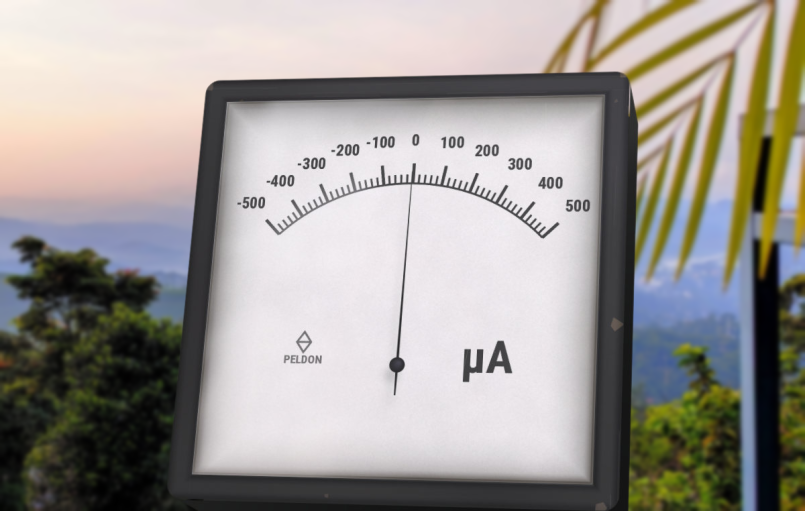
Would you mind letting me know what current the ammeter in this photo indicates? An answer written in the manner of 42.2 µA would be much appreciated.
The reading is 0 µA
